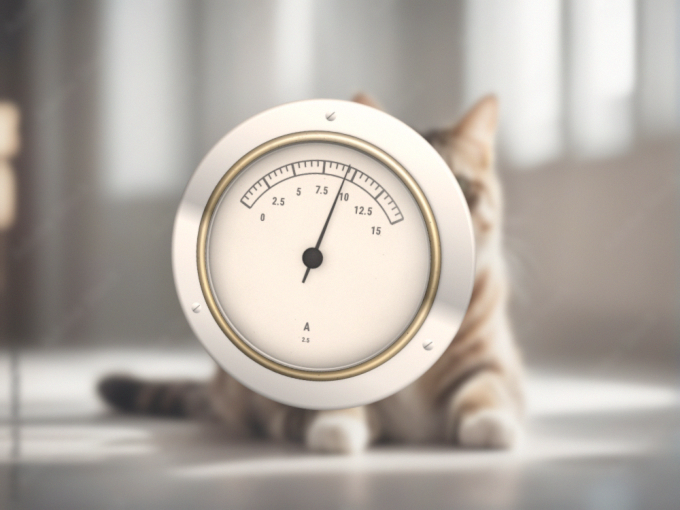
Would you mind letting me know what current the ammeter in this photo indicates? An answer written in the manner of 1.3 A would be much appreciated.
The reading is 9.5 A
